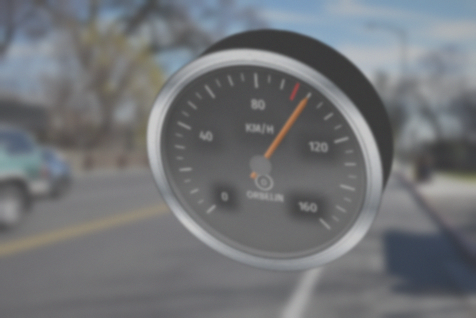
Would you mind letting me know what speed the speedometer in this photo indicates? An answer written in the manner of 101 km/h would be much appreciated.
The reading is 100 km/h
